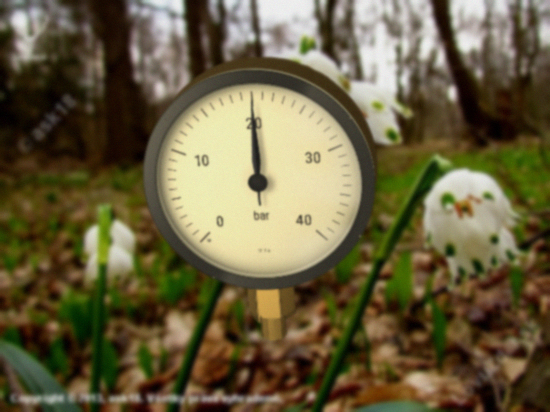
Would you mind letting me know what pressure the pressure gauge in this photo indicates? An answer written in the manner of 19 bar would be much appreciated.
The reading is 20 bar
